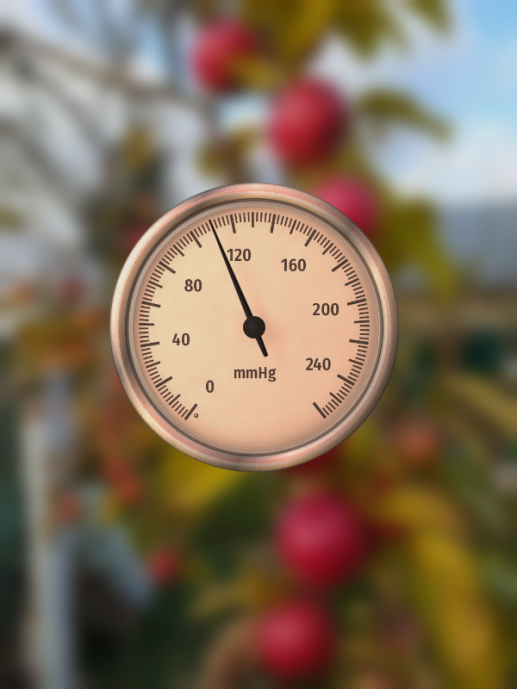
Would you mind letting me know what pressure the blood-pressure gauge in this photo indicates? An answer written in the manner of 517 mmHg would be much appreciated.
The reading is 110 mmHg
